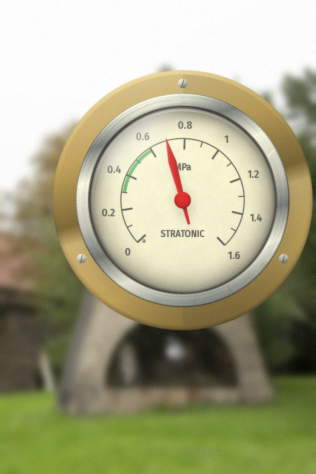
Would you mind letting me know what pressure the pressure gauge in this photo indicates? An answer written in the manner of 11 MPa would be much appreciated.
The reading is 0.7 MPa
